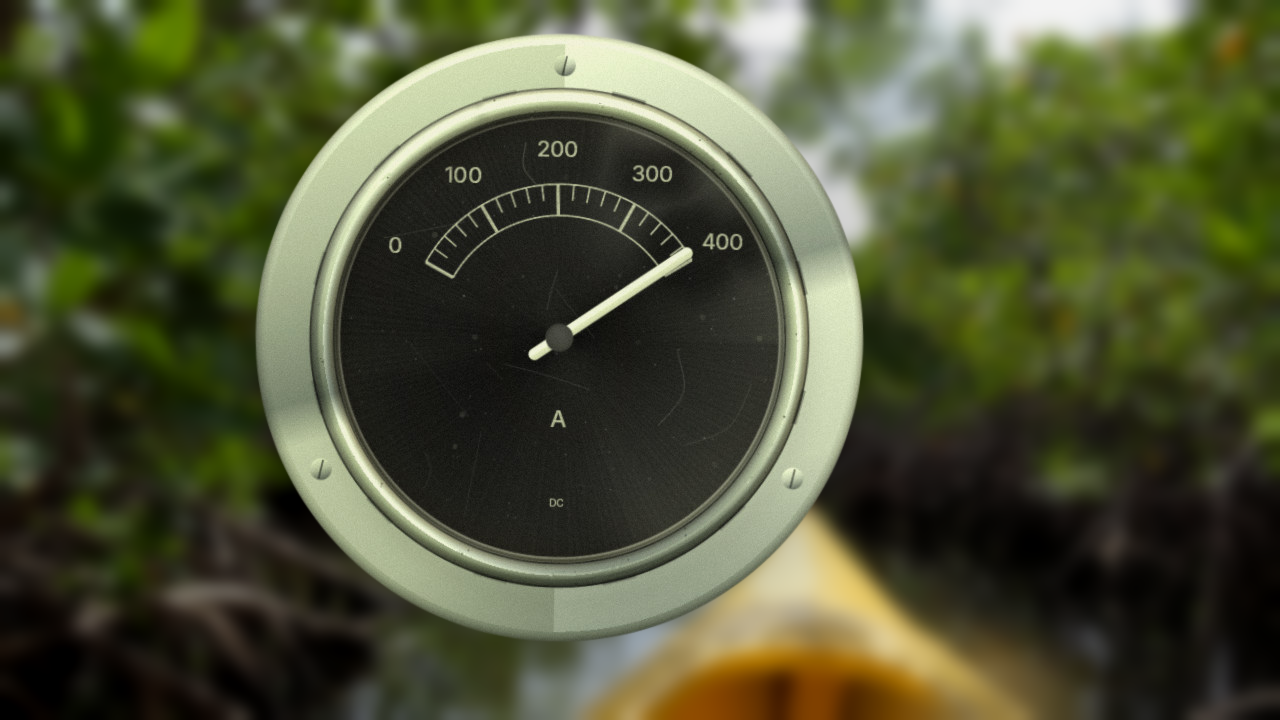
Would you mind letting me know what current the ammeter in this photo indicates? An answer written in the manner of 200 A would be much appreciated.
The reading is 390 A
